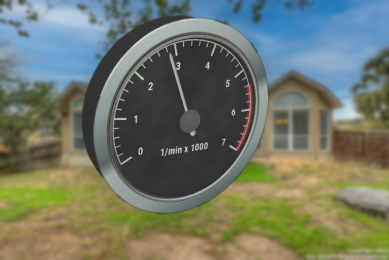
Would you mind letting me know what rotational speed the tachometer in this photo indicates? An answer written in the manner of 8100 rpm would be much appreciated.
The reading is 2800 rpm
